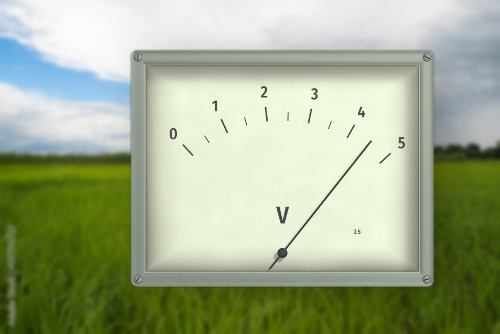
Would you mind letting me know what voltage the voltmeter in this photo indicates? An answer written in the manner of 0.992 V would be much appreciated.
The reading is 4.5 V
